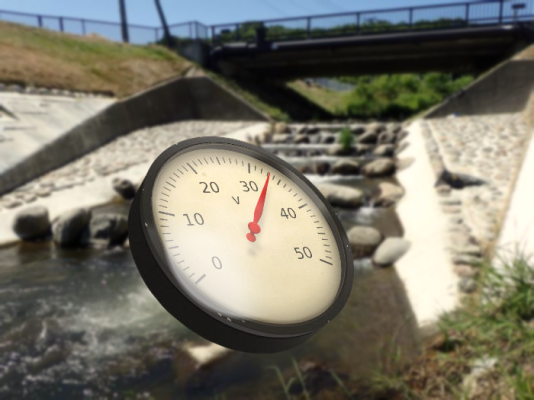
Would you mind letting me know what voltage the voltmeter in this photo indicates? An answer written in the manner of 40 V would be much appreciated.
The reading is 33 V
